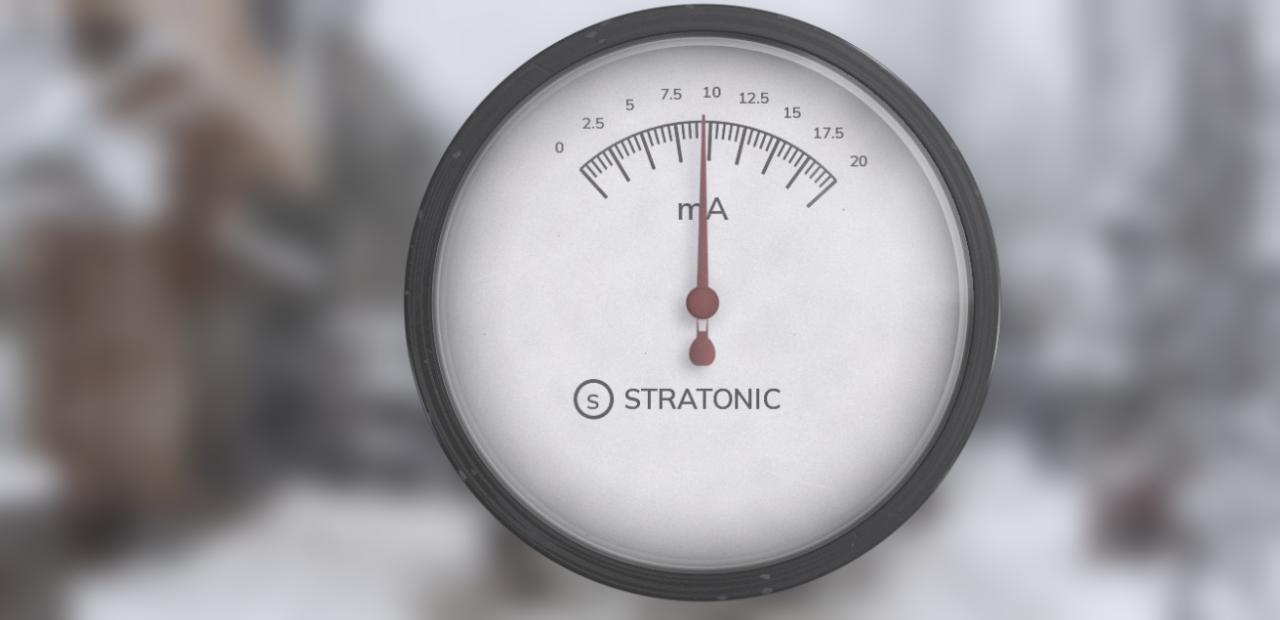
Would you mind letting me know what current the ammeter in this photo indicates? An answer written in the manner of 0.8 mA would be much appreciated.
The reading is 9.5 mA
